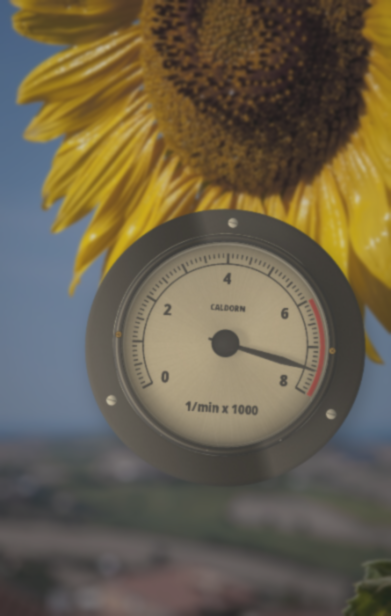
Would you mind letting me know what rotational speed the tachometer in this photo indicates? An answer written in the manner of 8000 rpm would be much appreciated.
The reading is 7500 rpm
